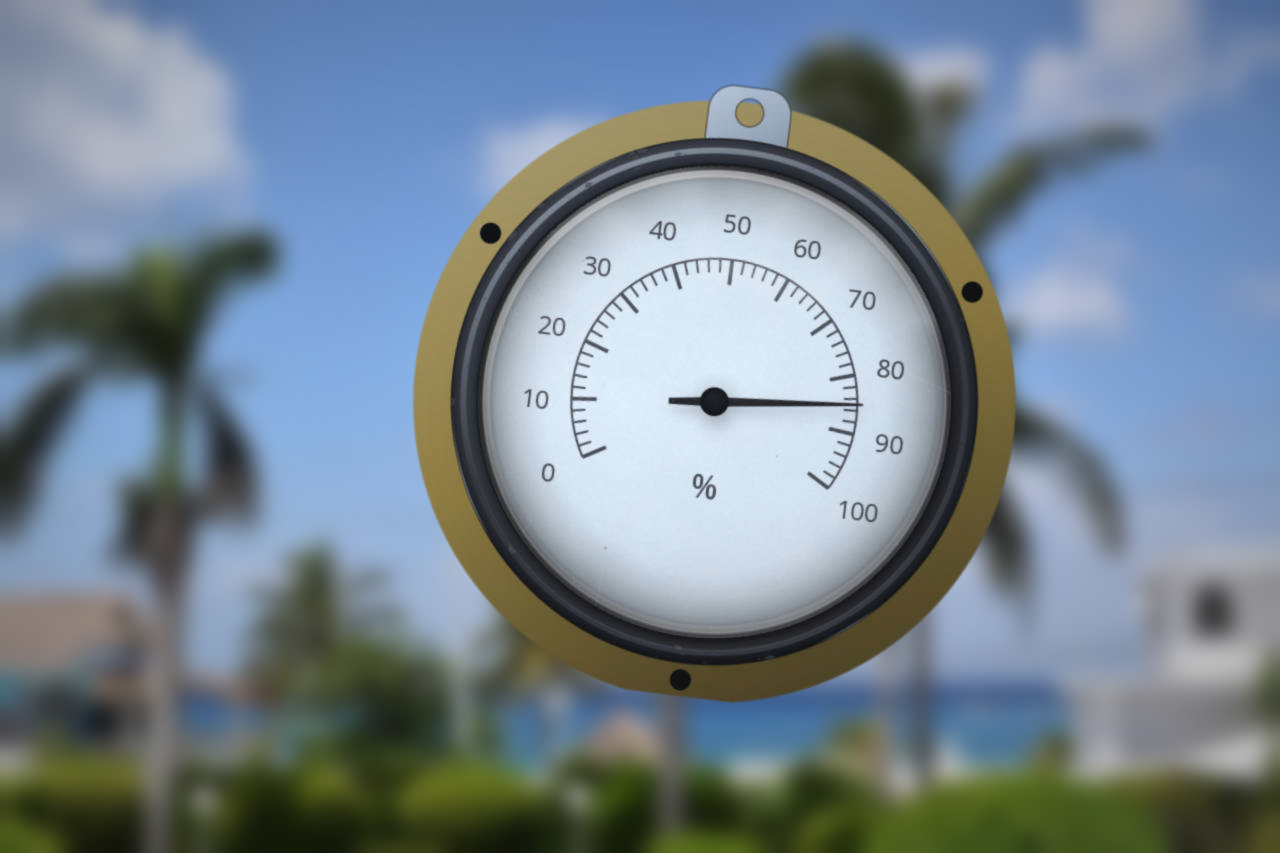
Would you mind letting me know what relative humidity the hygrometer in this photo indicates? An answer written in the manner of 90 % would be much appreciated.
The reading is 85 %
